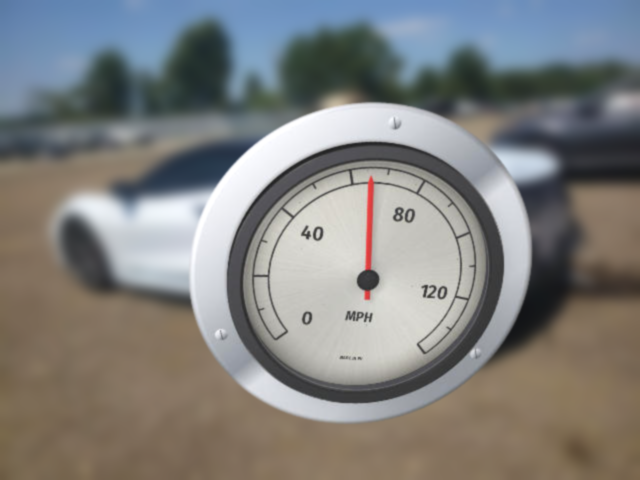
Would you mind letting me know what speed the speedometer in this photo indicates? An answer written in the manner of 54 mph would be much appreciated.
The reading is 65 mph
